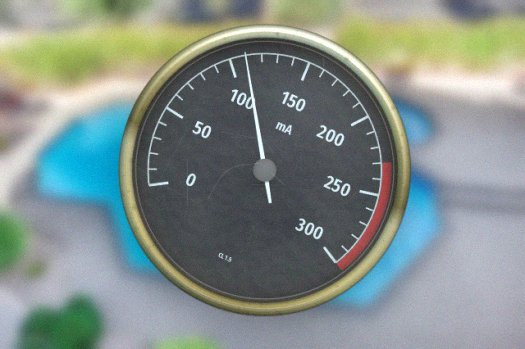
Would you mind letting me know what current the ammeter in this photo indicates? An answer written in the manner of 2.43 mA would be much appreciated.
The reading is 110 mA
